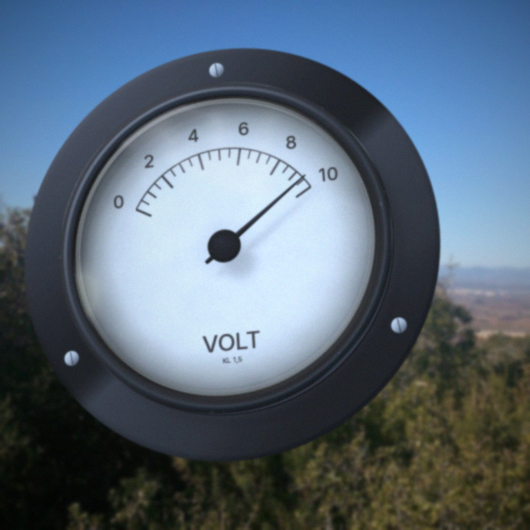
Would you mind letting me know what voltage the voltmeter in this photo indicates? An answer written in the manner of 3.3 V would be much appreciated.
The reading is 9.5 V
